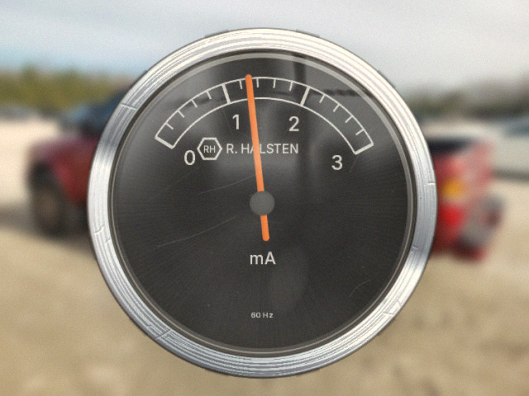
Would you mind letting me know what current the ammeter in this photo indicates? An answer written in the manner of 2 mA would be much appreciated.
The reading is 1.3 mA
